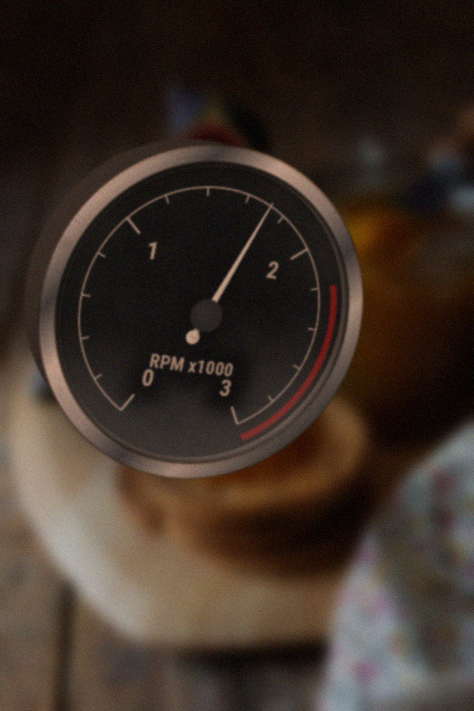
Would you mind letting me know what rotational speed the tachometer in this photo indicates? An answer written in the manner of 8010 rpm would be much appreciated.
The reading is 1700 rpm
